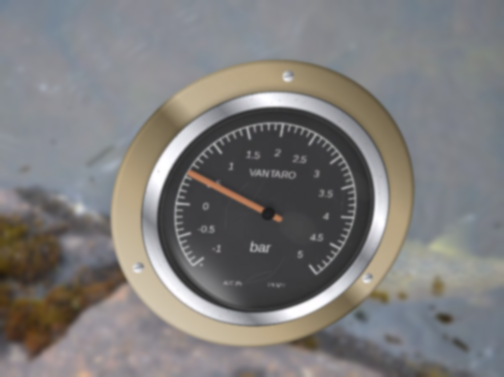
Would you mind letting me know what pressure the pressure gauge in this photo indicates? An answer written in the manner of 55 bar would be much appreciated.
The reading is 0.5 bar
